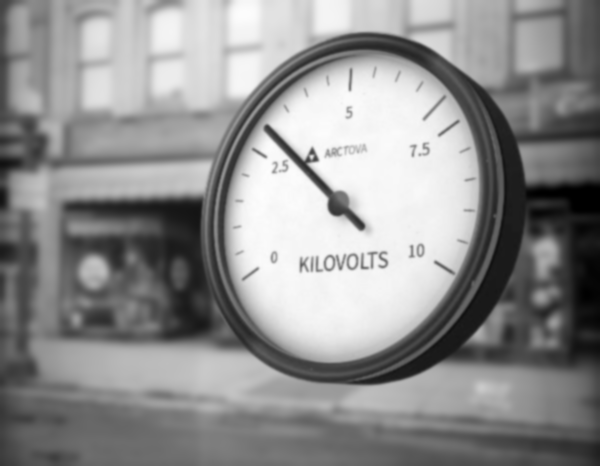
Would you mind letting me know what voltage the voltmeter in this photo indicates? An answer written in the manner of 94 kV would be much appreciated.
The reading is 3 kV
